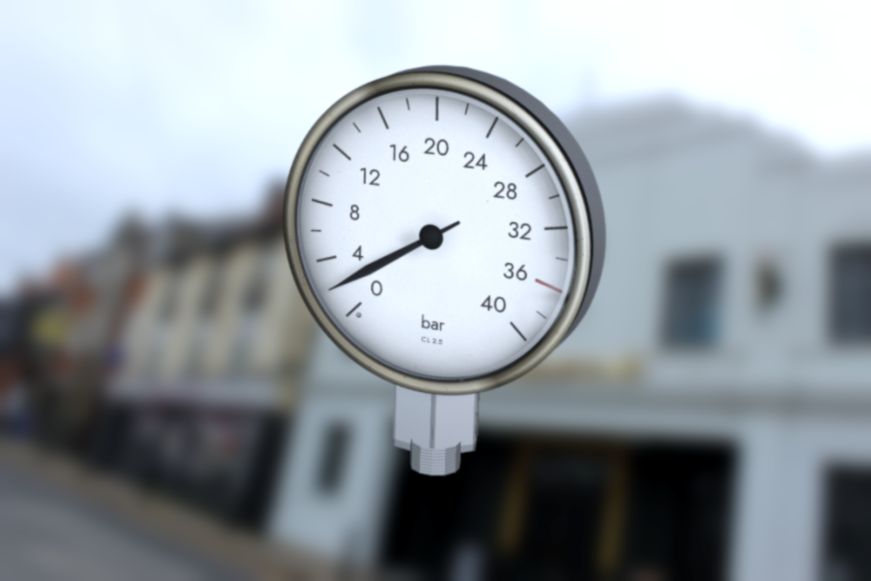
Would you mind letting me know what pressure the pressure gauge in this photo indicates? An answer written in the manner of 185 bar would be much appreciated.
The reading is 2 bar
